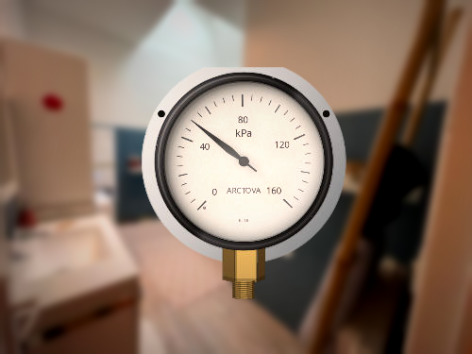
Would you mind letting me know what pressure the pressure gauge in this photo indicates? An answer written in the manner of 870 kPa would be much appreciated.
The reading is 50 kPa
